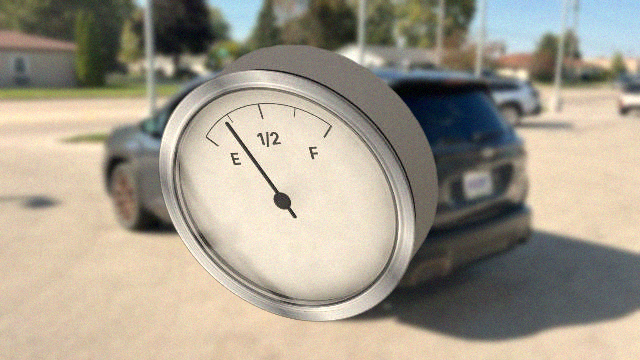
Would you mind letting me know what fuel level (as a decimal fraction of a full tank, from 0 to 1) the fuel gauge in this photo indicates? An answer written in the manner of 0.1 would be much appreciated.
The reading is 0.25
